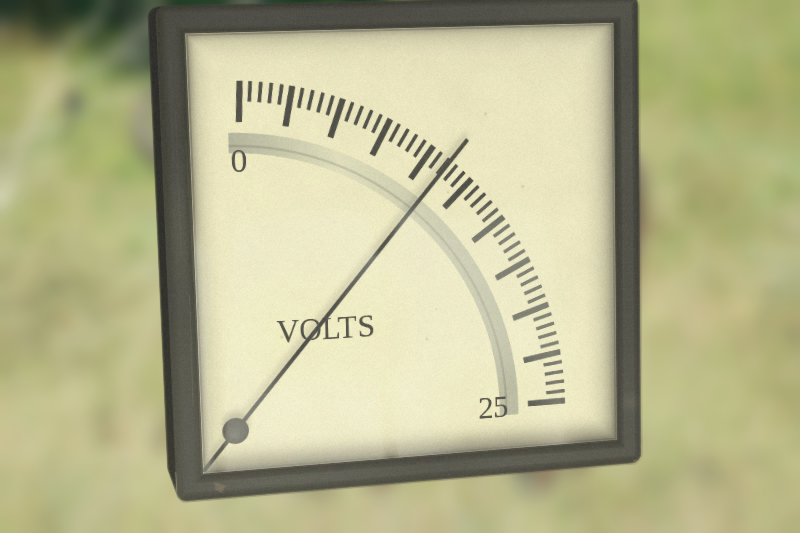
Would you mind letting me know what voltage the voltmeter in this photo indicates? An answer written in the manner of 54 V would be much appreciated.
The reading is 11 V
